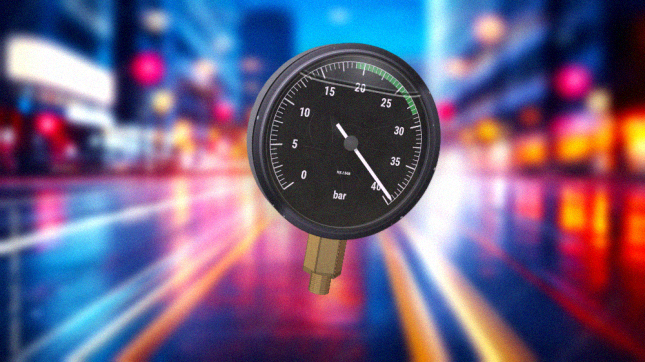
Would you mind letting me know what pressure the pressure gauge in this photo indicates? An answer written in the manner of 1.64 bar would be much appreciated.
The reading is 39.5 bar
